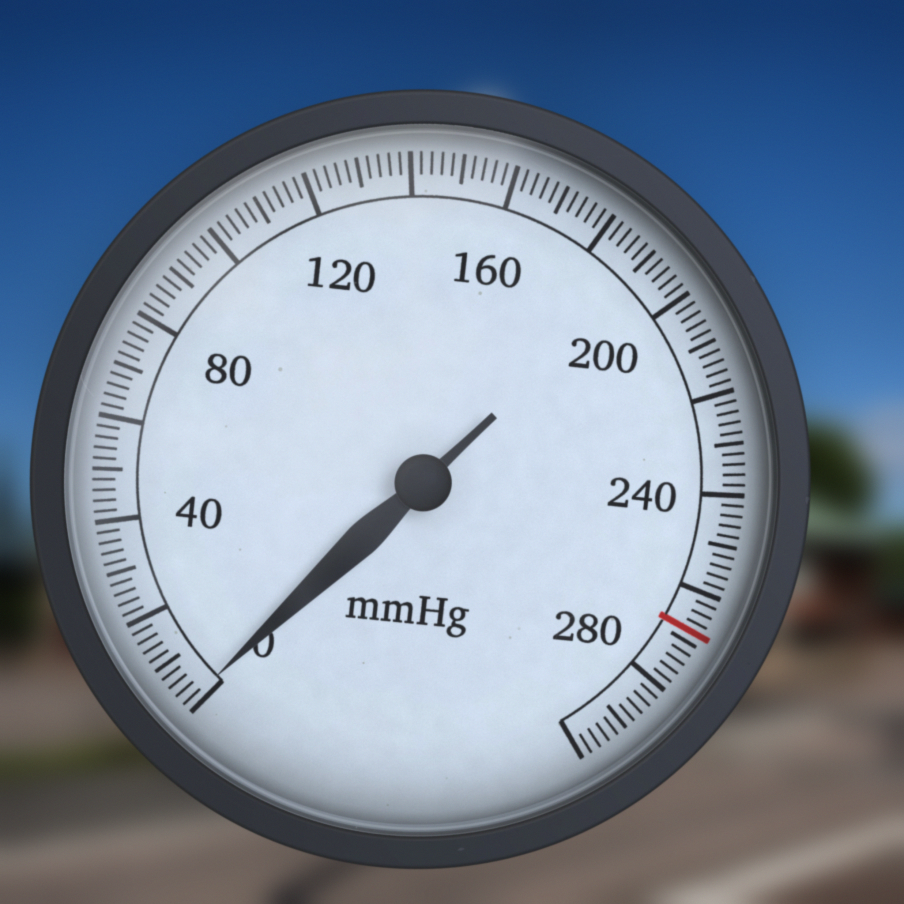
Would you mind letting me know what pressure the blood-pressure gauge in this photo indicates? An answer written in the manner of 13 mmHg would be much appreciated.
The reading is 2 mmHg
